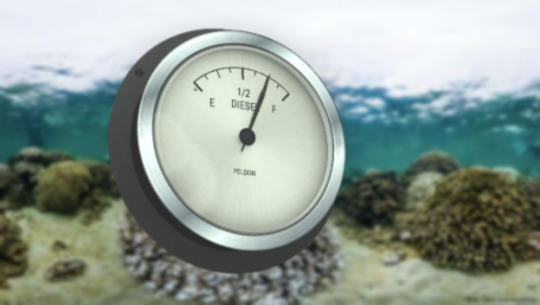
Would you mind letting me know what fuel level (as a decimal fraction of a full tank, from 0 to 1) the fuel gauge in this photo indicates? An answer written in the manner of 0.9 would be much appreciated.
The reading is 0.75
